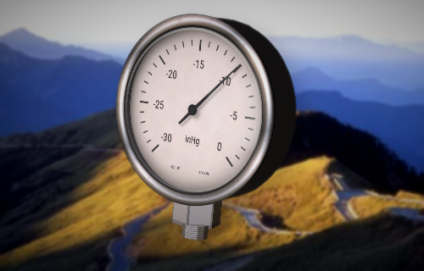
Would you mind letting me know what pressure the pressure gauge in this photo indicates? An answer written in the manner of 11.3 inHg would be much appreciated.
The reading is -10 inHg
